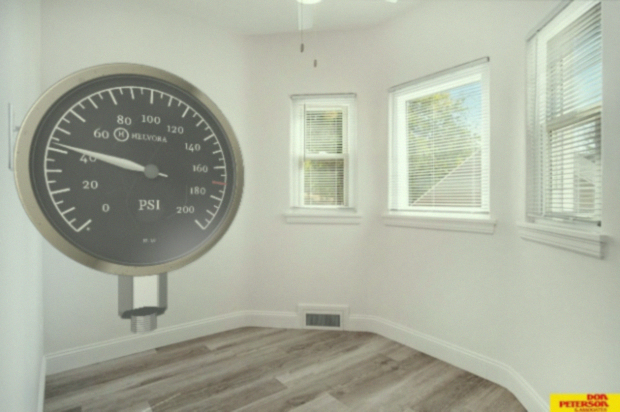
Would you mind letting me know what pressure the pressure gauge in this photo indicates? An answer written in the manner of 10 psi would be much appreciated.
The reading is 42.5 psi
